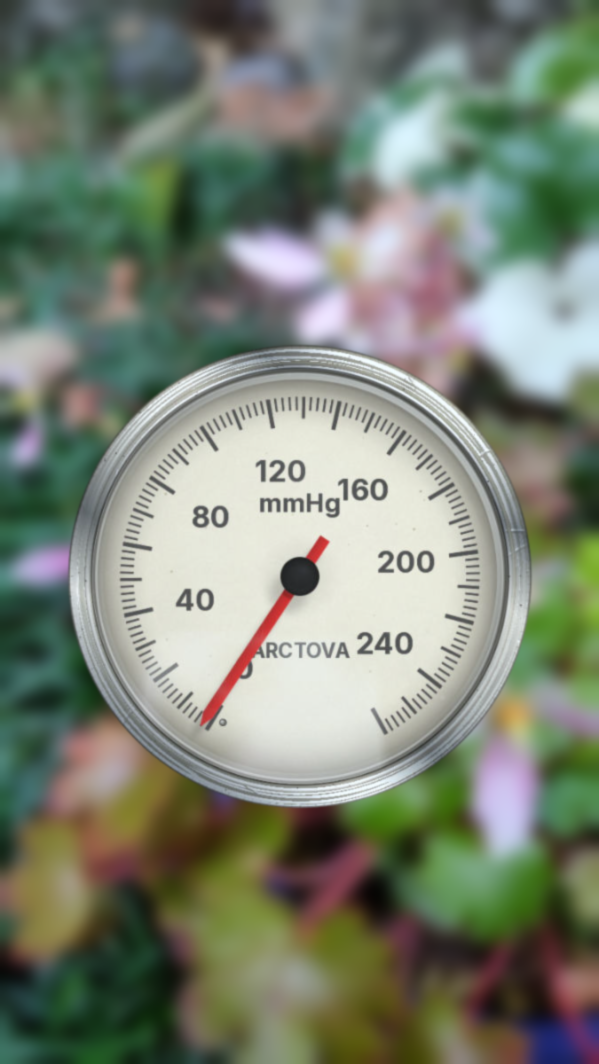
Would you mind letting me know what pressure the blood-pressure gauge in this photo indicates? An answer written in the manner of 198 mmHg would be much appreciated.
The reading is 2 mmHg
